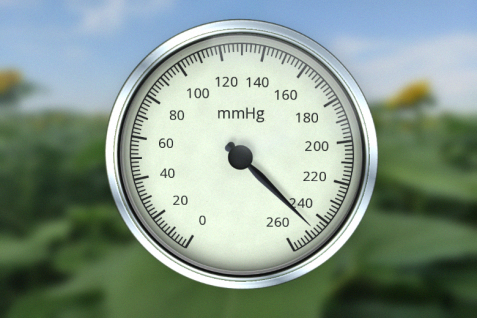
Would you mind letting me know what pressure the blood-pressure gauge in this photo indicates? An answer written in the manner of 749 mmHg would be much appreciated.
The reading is 246 mmHg
